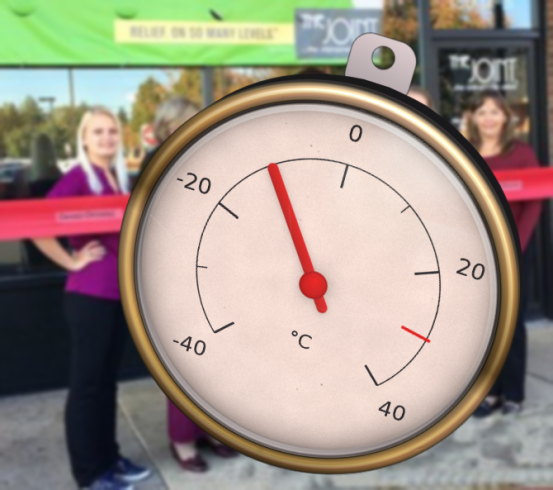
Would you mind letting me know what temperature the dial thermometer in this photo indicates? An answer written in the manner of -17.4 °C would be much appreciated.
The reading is -10 °C
